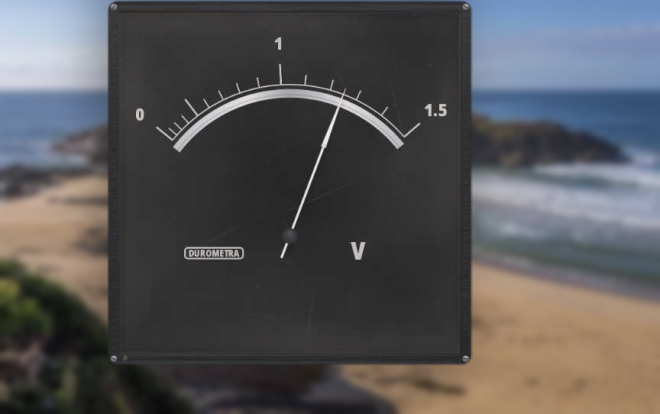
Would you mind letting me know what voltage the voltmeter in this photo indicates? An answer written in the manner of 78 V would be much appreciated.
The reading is 1.25 V
